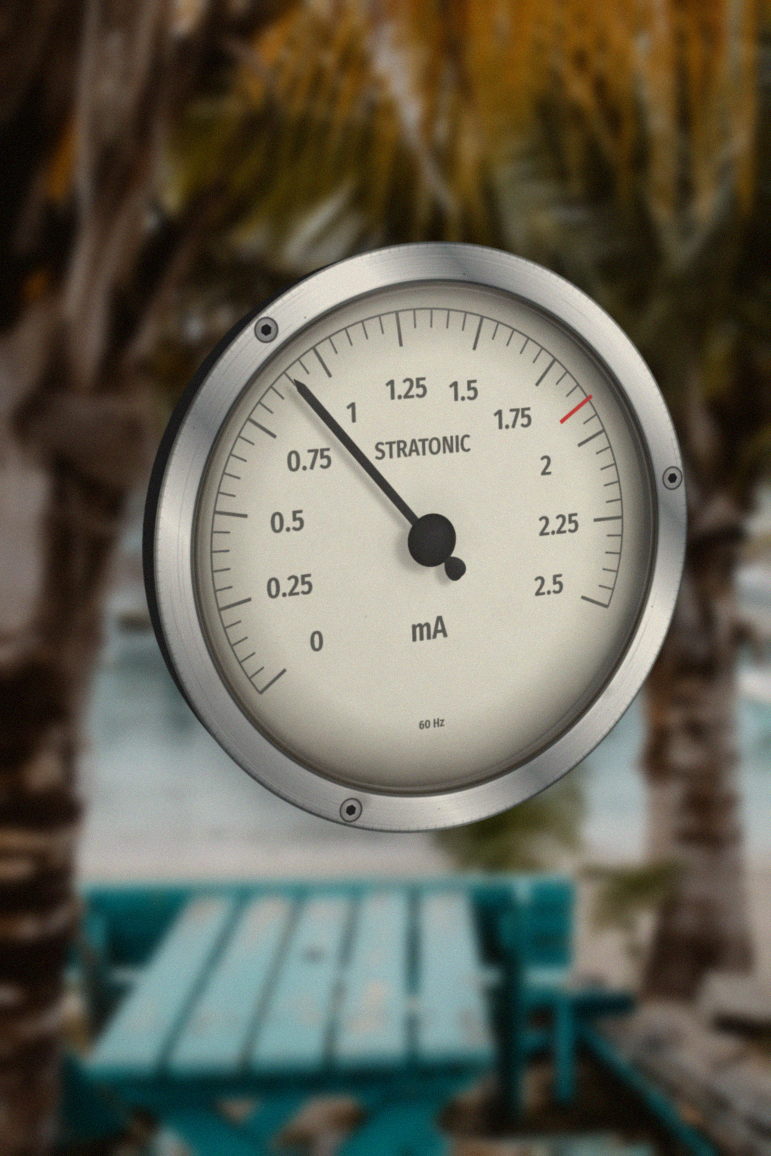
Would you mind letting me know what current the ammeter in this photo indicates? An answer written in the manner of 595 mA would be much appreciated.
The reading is 0.9 mA
